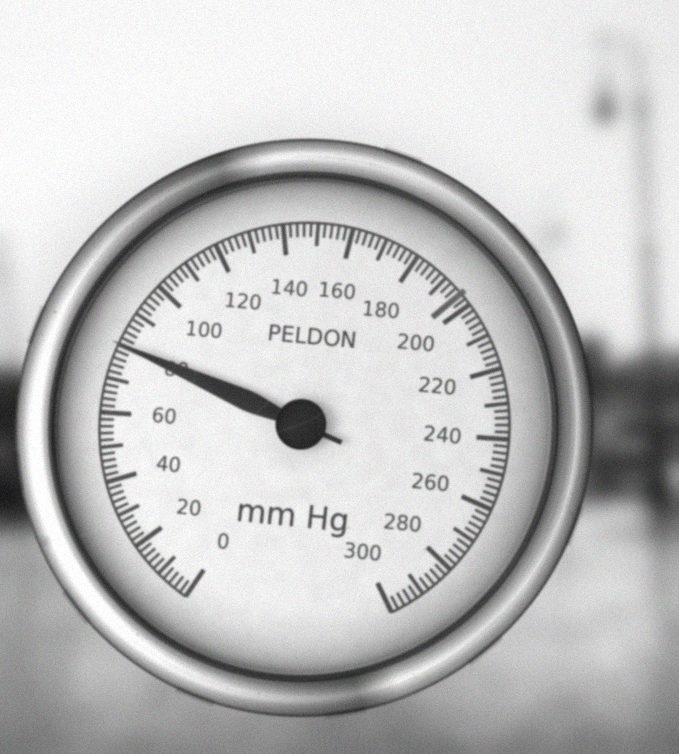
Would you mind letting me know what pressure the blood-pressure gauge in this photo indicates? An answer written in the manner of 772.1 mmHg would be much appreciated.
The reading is 80 mmHg
